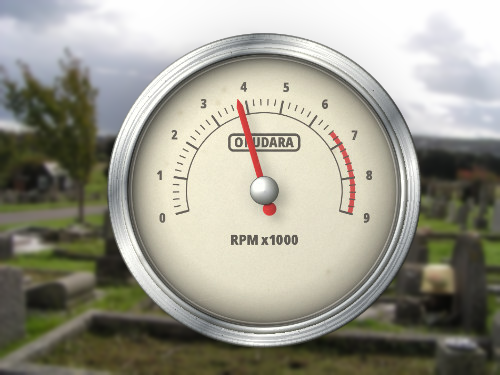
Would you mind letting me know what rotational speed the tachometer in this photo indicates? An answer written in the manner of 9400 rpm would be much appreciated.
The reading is 3800 rpm
